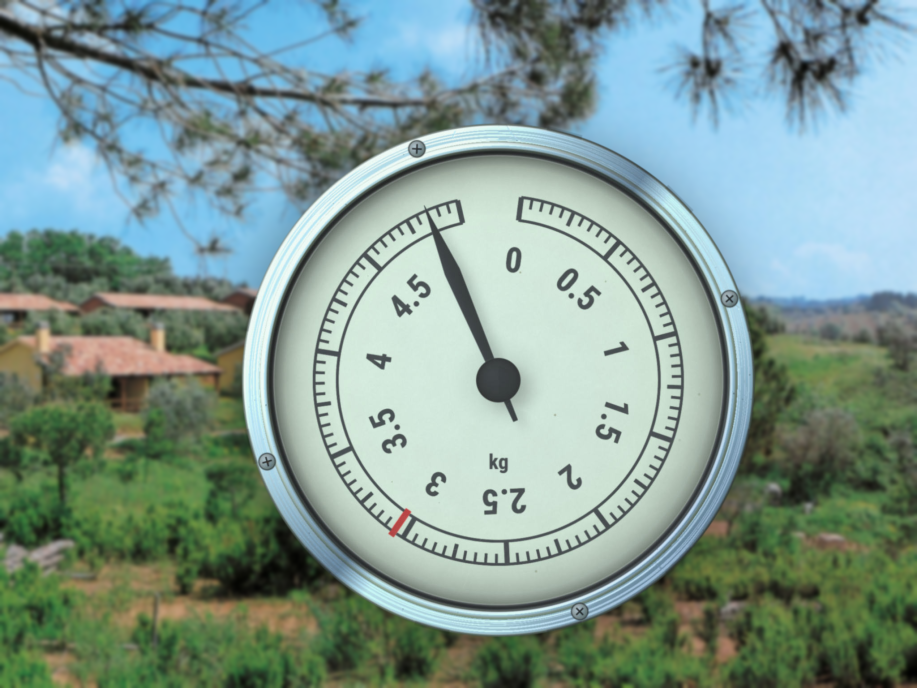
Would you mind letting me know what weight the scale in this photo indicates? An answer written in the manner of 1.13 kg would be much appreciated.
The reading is 4.85 kg
